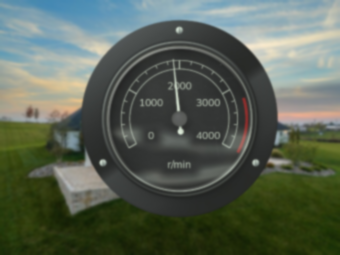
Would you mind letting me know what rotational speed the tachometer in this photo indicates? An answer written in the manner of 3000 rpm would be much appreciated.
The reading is 1900 rpm
